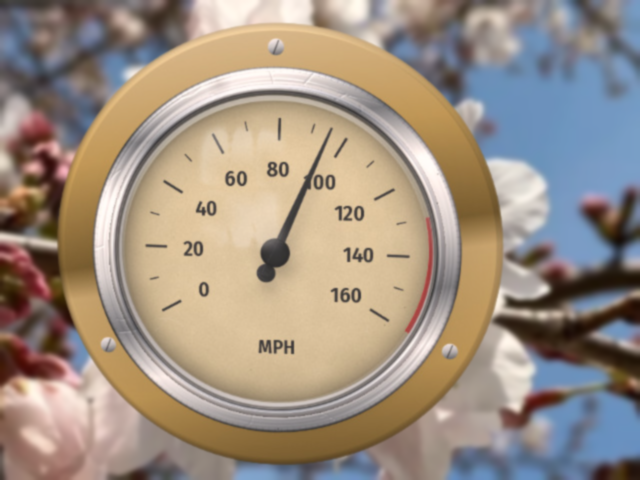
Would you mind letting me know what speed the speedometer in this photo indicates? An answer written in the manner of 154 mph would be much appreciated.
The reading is 95 mph
